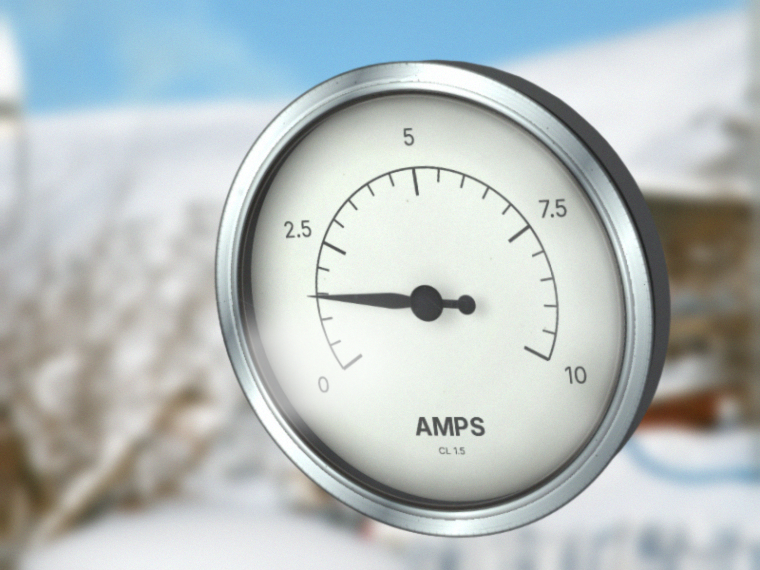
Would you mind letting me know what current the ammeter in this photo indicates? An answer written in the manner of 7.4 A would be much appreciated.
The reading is 1.5 A
